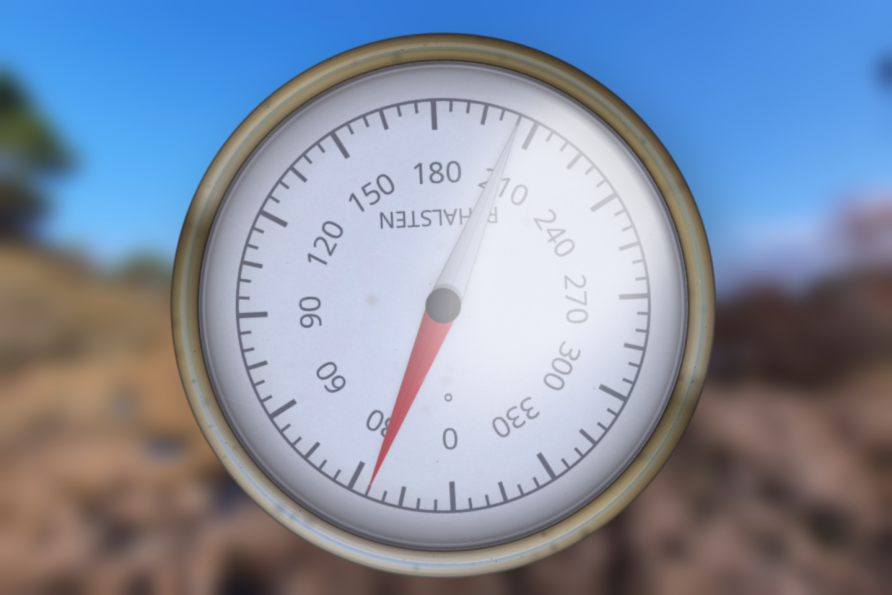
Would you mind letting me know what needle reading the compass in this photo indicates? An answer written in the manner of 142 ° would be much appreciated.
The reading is 25 °
